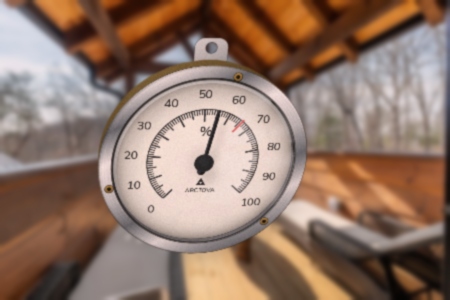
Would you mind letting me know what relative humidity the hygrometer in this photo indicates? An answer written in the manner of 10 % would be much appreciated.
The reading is 55 %
